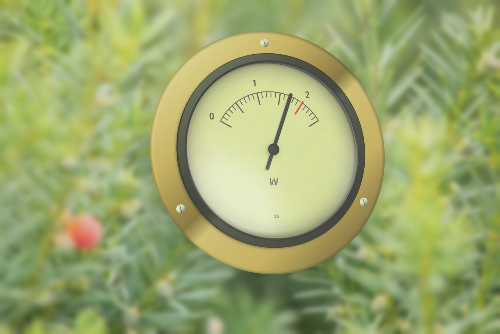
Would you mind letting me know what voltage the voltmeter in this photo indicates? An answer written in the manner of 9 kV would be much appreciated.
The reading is 1.7 kV
